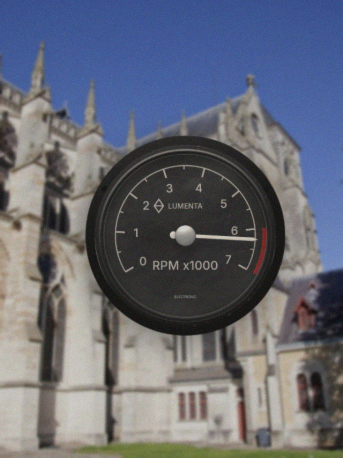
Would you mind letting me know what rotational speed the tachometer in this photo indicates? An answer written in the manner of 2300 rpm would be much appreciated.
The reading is 6250 rpm
